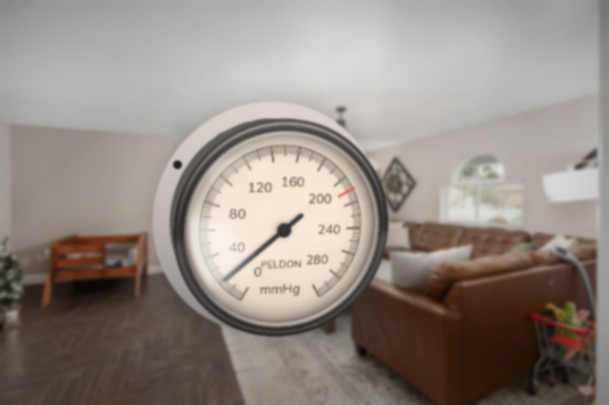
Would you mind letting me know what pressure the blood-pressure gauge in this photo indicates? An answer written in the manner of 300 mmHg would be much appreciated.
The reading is 20 mmHg
